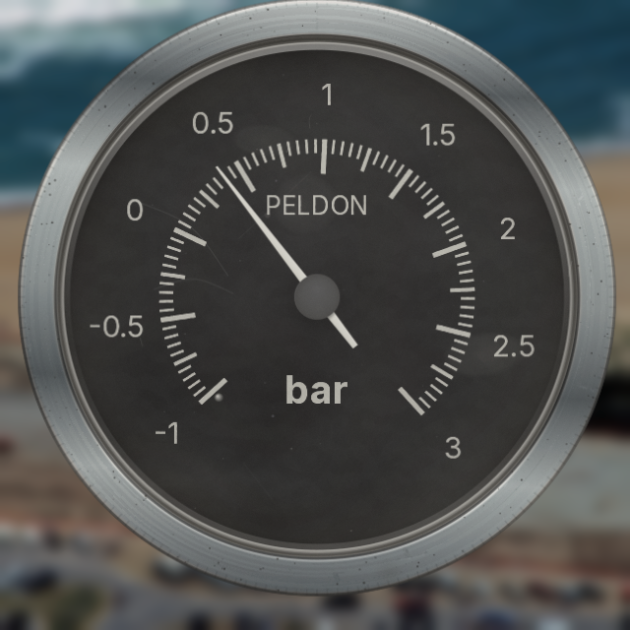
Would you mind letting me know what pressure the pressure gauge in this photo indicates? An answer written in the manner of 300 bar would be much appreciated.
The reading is 0.4 bar
